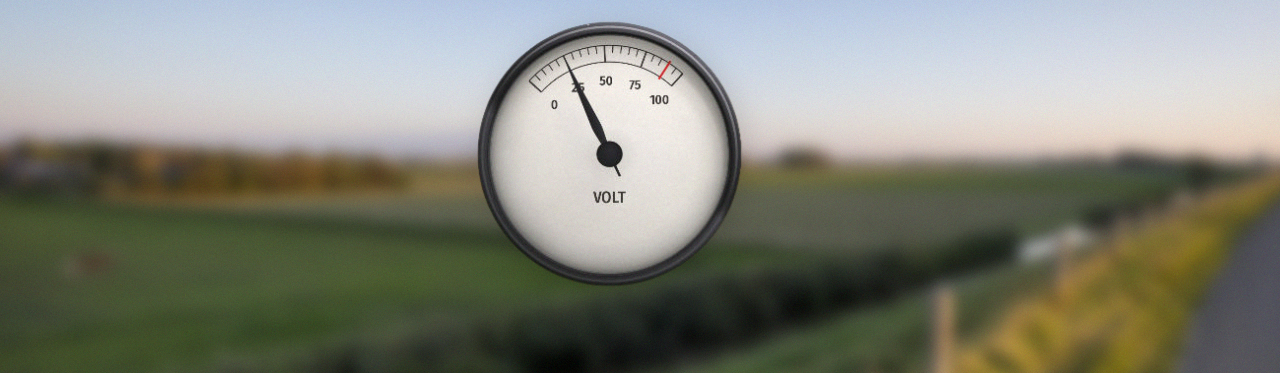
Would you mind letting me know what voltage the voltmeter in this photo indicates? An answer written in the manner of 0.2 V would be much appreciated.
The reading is 25 V
